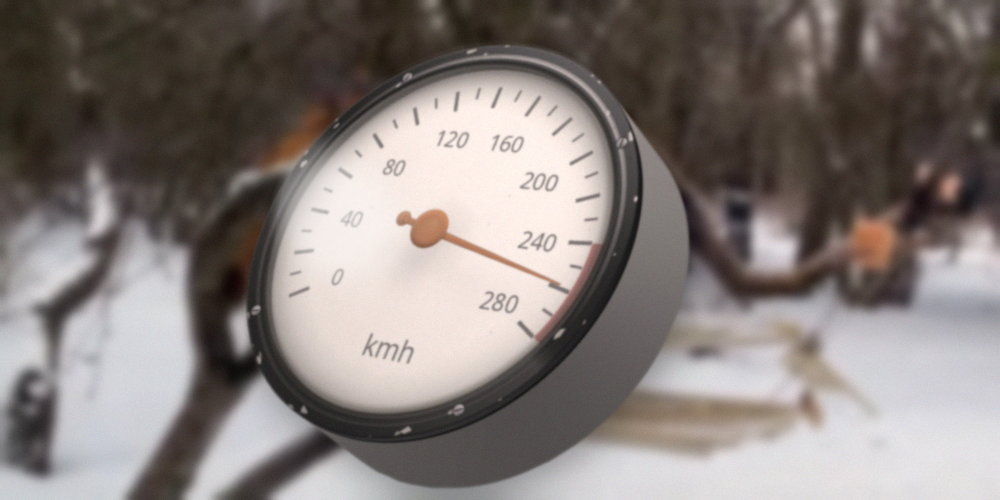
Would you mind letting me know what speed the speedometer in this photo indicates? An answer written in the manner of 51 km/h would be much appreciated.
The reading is 260 km/h
